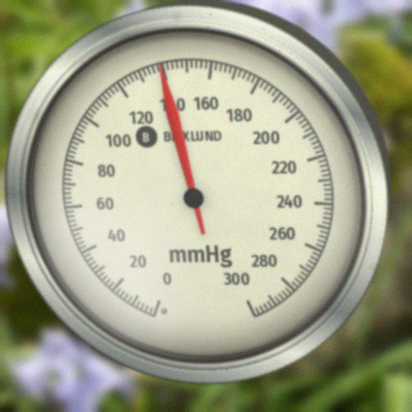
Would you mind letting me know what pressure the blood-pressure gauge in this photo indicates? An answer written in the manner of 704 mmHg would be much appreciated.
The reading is 140 mmHg
